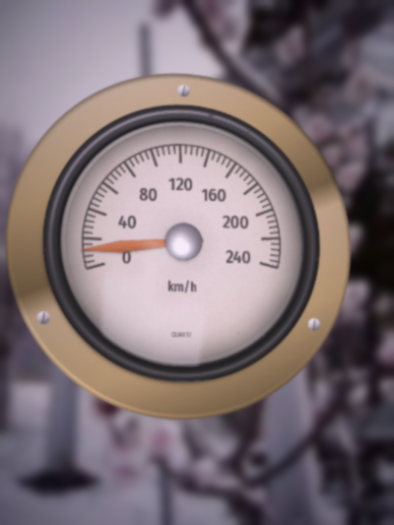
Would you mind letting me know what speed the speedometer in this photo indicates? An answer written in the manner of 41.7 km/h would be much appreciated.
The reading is 12 km/h
